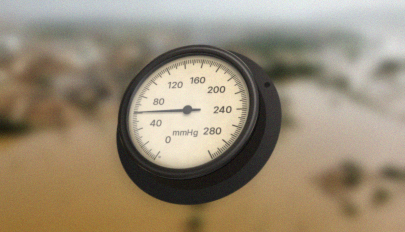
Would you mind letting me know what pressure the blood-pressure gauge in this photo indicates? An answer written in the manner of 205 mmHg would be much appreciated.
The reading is 60 mmHg
